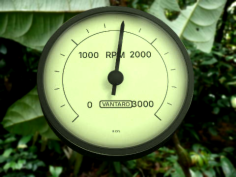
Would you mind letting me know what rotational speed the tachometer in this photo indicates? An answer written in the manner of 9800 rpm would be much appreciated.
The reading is 1600 rpm
